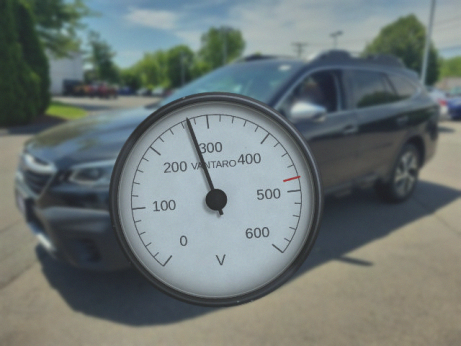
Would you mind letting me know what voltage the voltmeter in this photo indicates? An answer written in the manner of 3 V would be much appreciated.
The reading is 270 V
